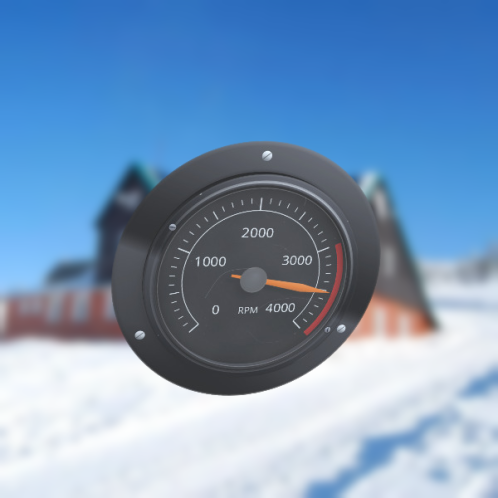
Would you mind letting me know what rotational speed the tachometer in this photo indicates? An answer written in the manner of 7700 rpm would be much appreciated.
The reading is 3500 rpm
